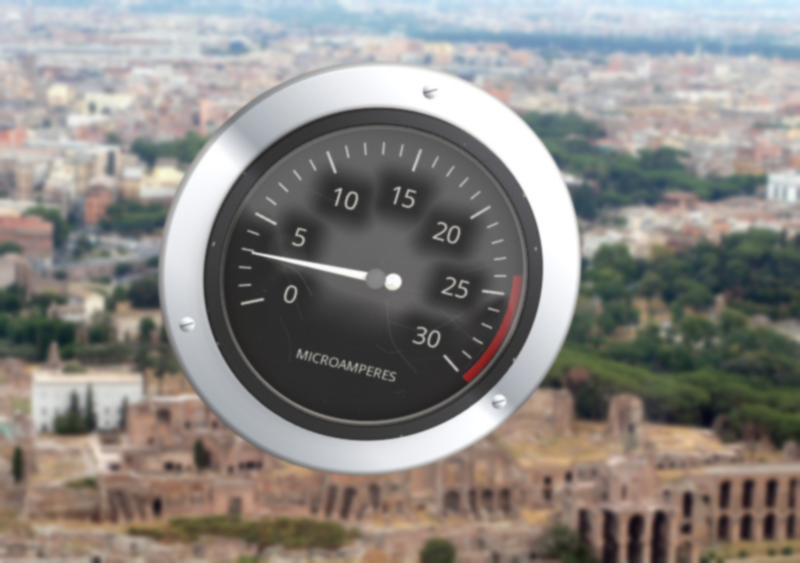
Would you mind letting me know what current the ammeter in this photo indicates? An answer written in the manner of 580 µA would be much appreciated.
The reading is 3 µA
